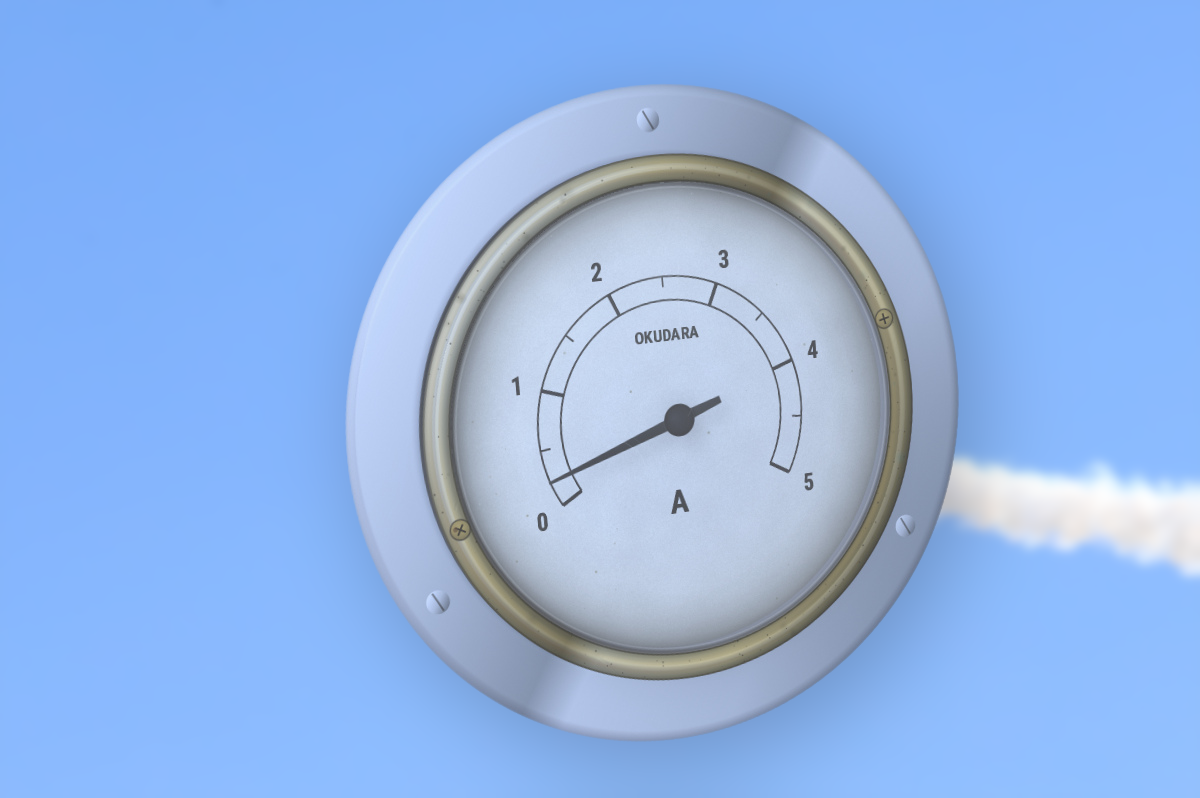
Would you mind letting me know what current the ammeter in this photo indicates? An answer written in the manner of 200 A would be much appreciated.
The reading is 0.25 A
